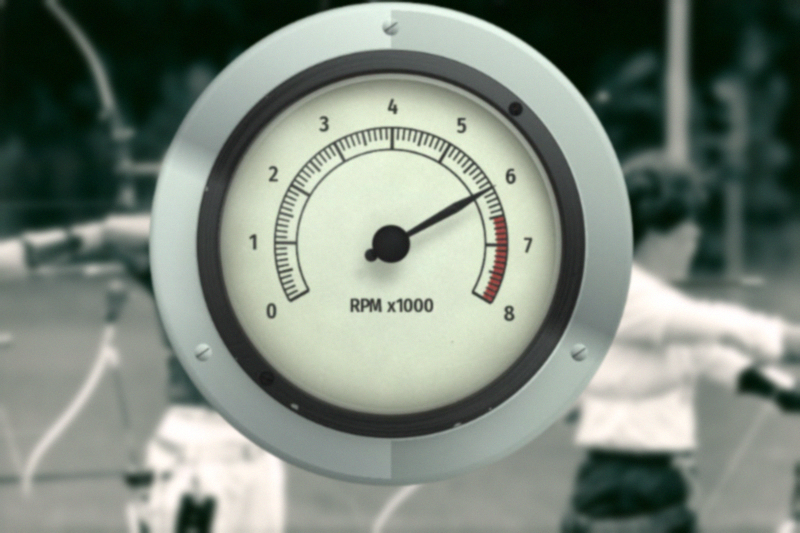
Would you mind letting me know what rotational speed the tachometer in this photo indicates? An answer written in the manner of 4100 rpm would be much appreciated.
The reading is 6000 rpm
